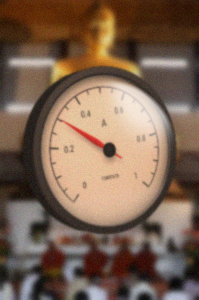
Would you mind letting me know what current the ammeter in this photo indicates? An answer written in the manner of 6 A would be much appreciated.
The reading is 0.3 A
